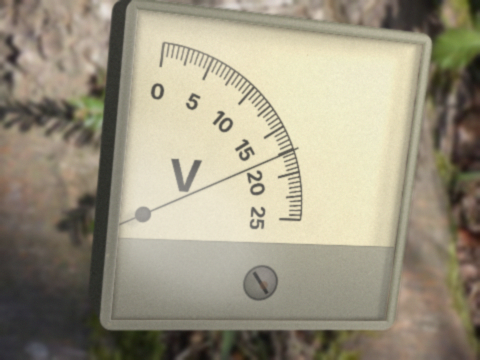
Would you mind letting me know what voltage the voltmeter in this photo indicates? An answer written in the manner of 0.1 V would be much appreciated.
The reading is 17.5 V
